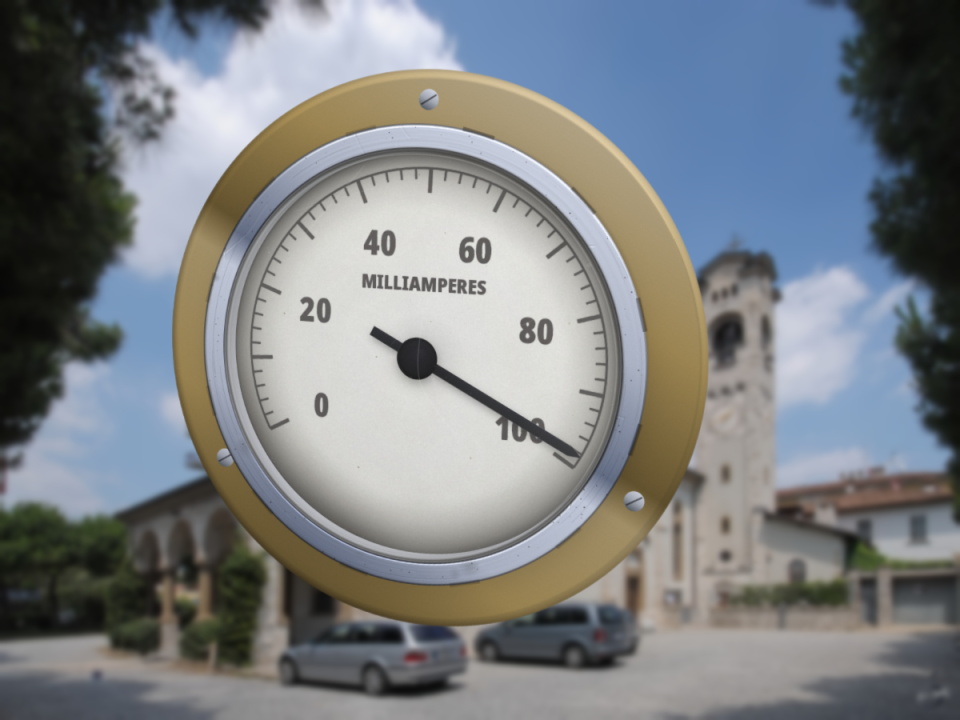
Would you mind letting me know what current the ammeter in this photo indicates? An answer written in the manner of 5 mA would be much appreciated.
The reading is 98 mA
